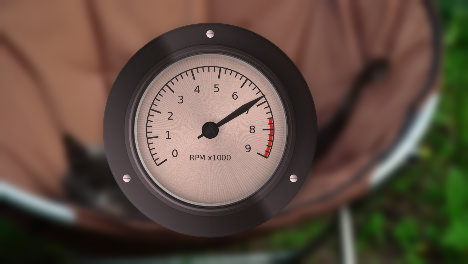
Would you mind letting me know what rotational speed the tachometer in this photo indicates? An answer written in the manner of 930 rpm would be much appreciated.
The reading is 6800 rpm
